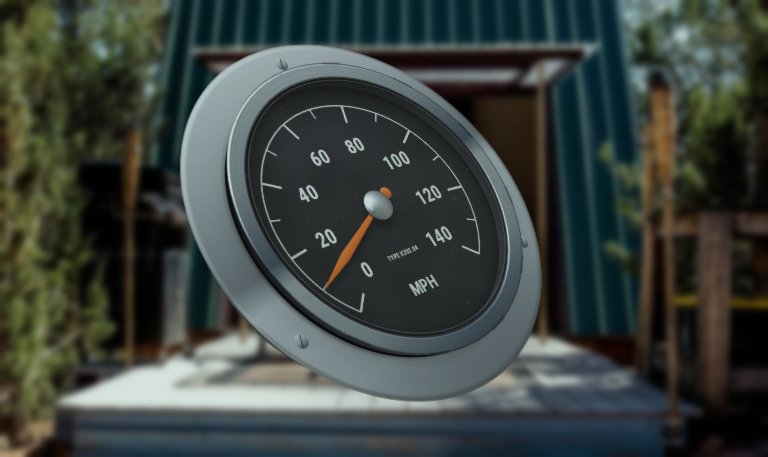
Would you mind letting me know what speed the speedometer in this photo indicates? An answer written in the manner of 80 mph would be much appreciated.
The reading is 10 mph
